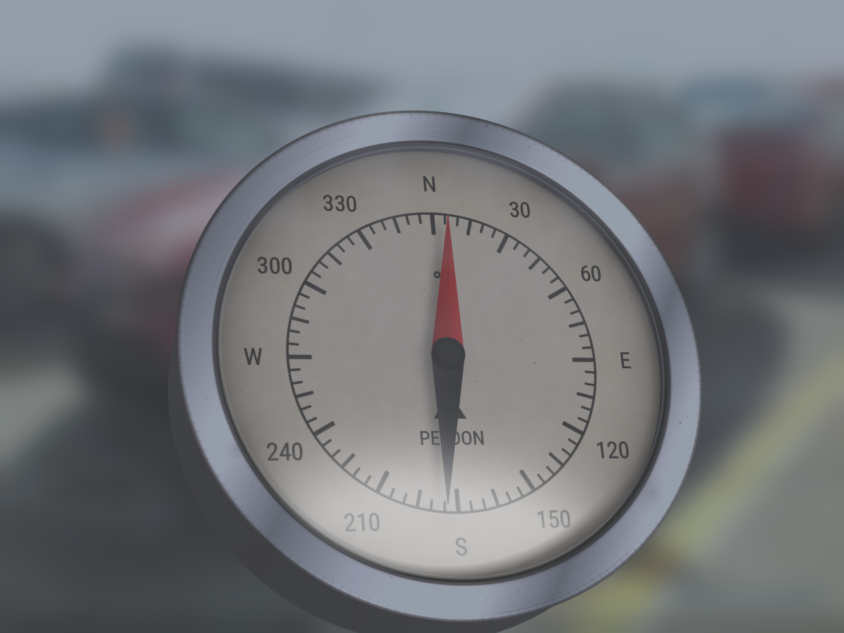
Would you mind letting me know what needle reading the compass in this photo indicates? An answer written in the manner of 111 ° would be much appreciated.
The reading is 5 °
